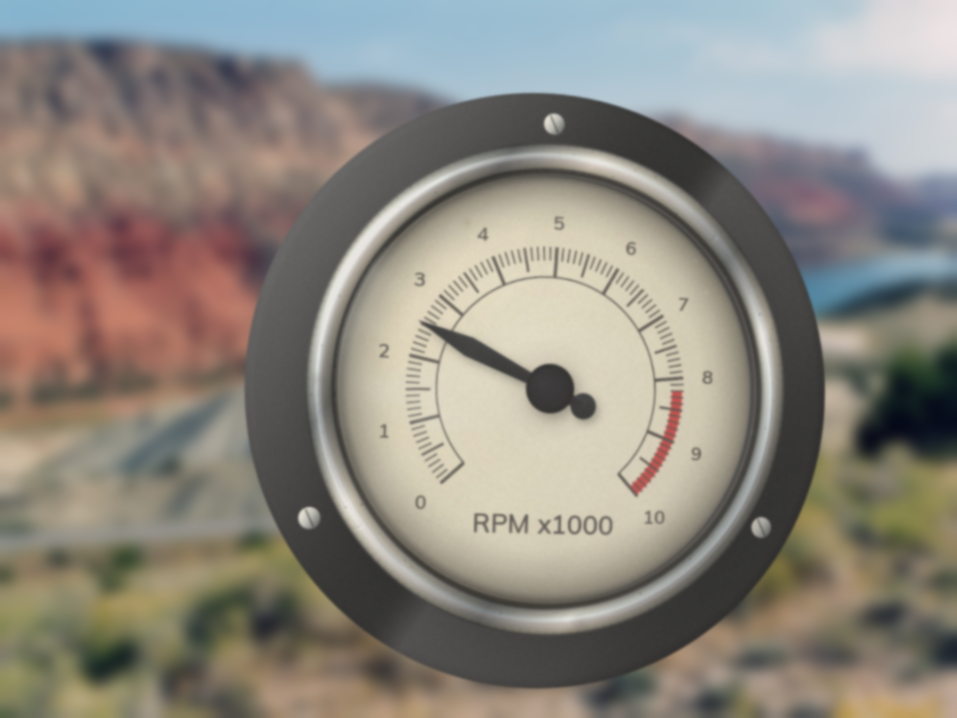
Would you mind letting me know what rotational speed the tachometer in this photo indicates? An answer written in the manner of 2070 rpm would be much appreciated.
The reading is 2500 rpm
